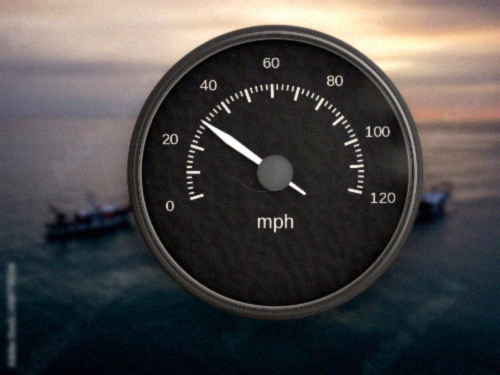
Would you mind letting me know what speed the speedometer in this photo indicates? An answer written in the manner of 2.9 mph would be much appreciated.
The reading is 30 mph
